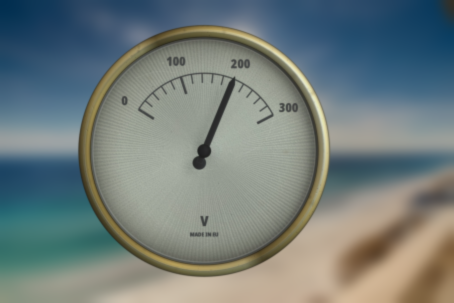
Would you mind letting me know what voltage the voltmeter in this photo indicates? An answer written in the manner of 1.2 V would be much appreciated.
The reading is 200 V
